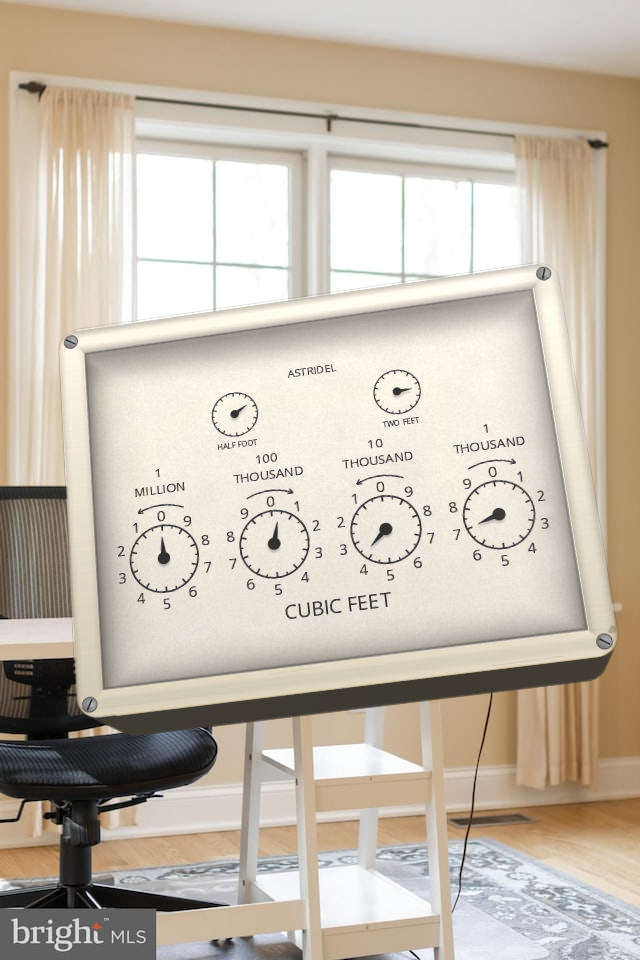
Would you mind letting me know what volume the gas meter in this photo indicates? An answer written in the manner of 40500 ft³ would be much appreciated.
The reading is 3700 ft³
